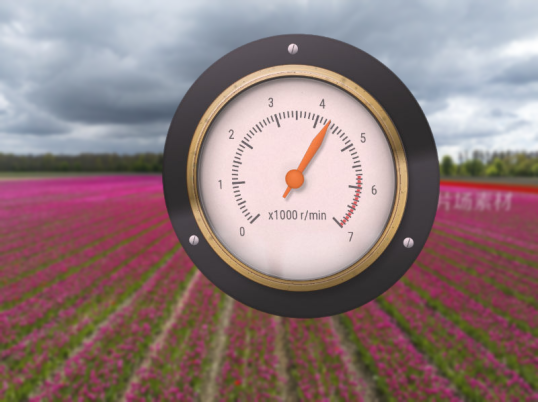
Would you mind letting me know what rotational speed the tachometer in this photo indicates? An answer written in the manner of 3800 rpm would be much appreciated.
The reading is 4300 rpm
